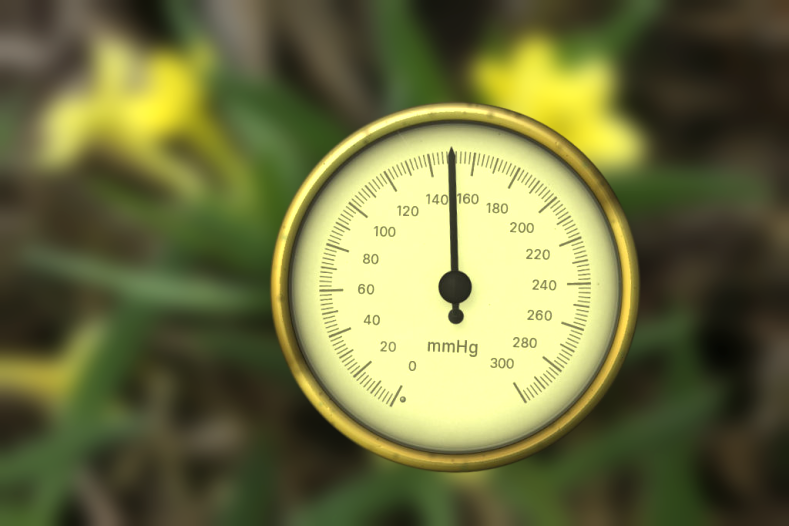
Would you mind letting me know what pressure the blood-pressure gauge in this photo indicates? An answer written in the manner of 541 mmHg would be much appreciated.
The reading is 150 mmHg
